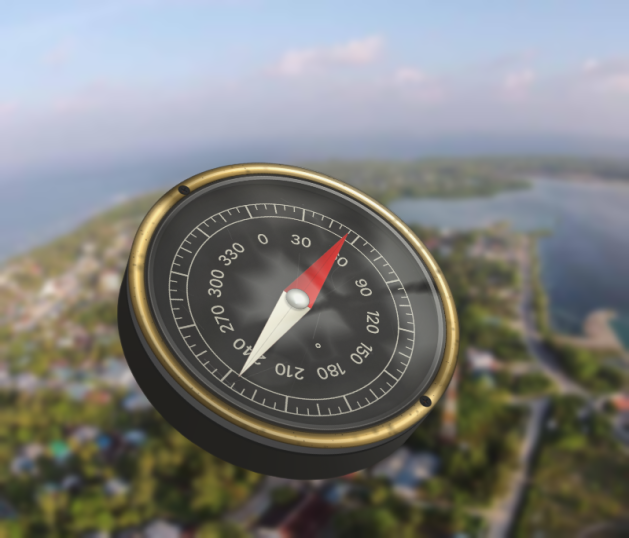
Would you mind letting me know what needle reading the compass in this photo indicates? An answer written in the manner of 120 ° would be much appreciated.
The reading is 55 °
